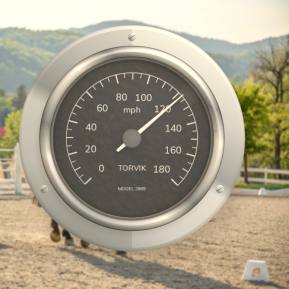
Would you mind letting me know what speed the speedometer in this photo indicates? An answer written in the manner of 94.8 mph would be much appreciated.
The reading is 122.5 mph
